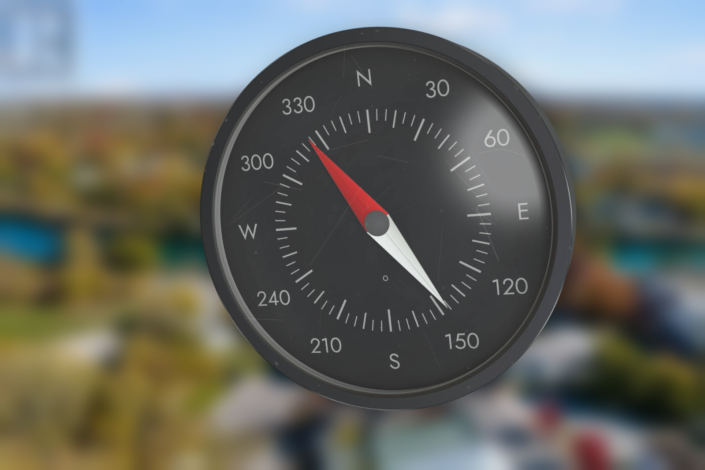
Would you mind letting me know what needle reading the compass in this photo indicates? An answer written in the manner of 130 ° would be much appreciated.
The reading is 325 °
